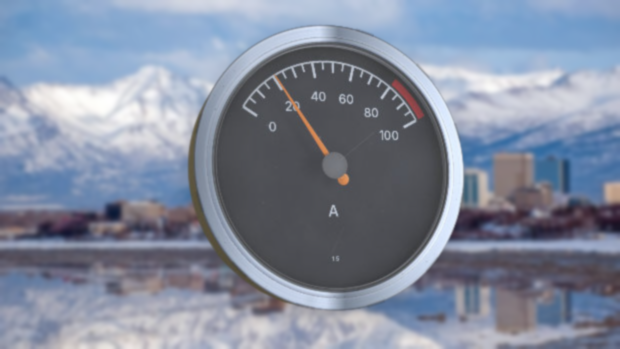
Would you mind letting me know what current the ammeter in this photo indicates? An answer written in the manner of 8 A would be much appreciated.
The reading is 20 A
